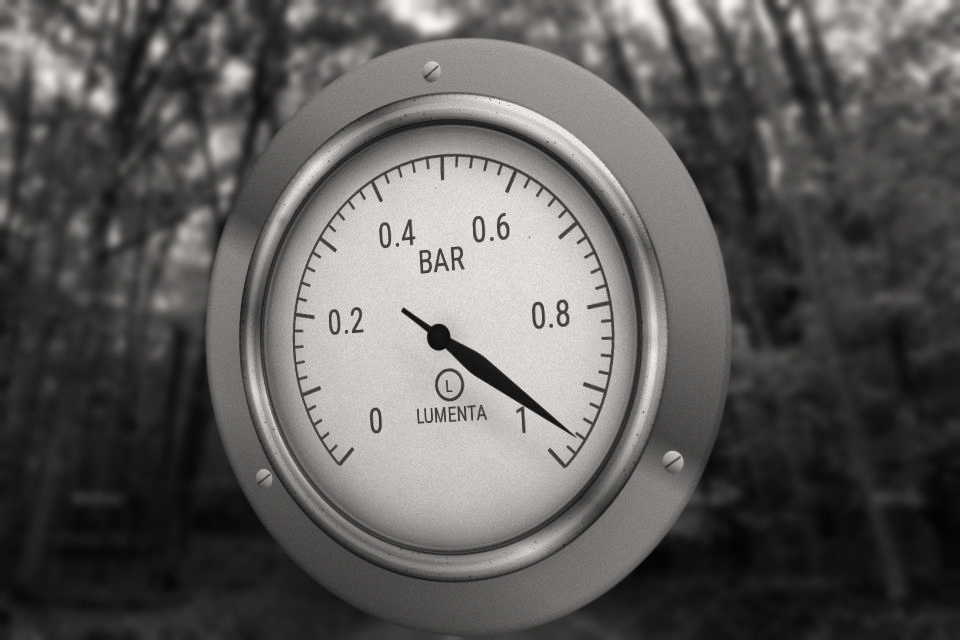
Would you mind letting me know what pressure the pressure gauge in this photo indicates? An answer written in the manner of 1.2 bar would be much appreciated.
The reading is 0.96 bar
